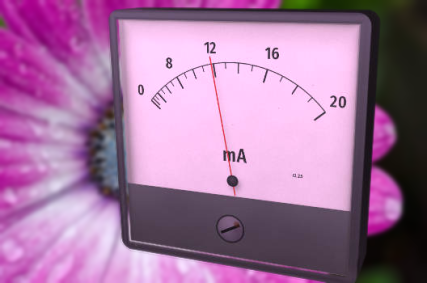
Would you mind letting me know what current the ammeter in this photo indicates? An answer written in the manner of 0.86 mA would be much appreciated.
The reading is 12 mA
